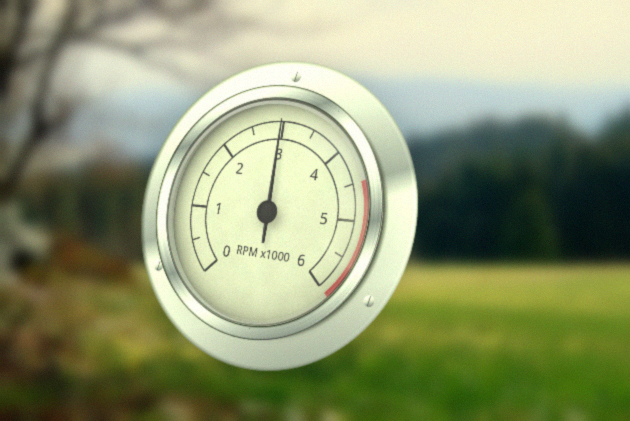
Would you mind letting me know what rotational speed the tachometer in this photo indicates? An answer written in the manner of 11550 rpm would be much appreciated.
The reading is 3000 rpm
